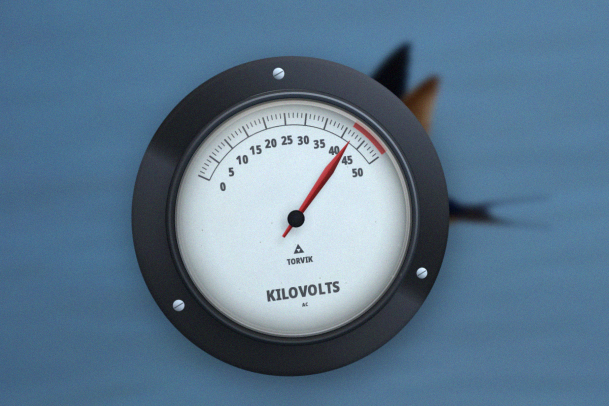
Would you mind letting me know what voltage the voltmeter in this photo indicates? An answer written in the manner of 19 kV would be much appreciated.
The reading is 42 kV
